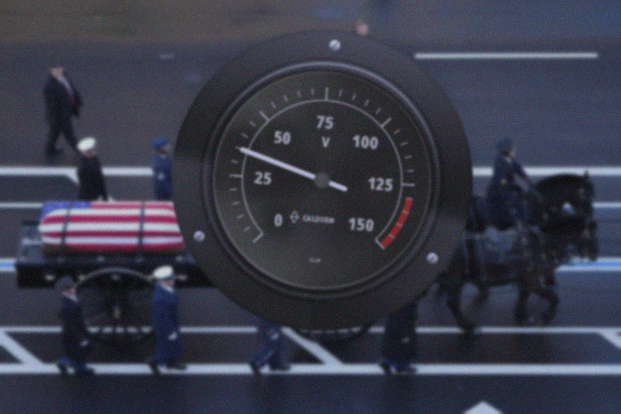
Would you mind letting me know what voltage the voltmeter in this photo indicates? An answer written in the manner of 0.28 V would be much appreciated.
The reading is 35 V
